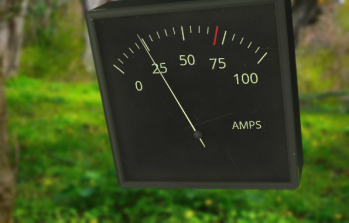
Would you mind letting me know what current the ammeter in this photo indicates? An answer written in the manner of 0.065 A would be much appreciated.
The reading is 25 A
